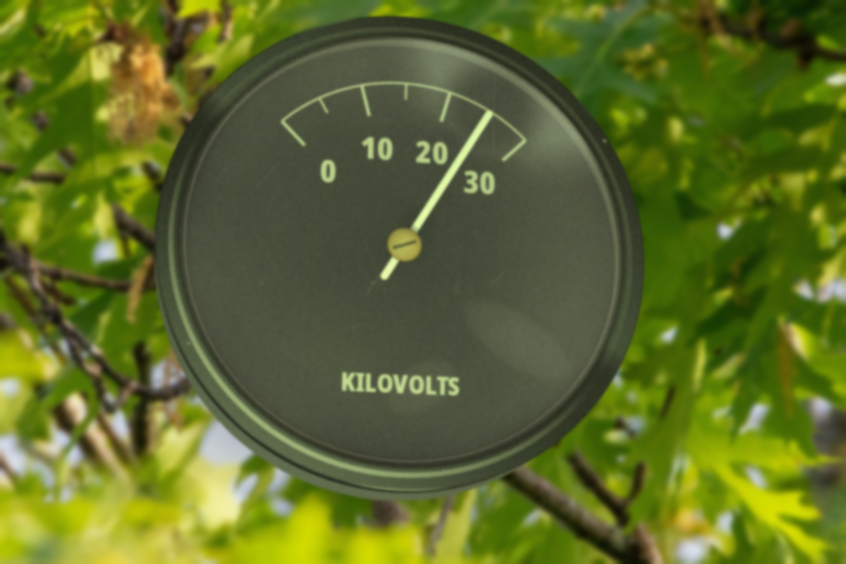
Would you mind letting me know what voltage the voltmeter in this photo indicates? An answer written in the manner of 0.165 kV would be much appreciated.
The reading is 25 kV
